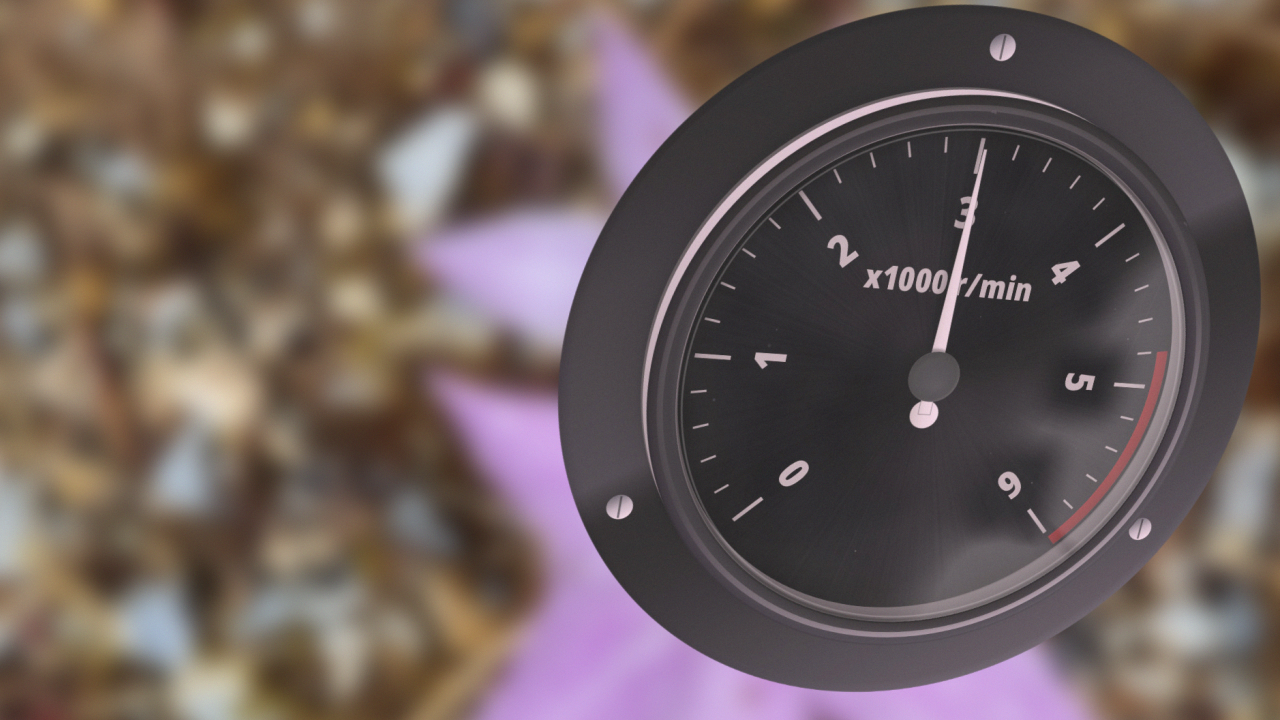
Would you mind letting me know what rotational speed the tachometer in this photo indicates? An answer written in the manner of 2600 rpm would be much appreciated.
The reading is 3000 rpm
